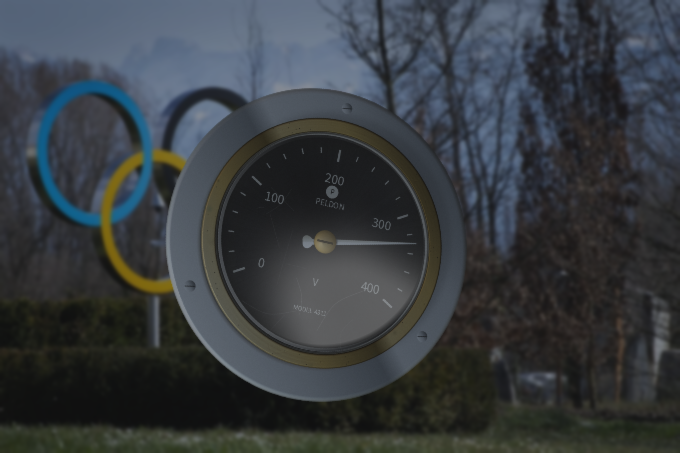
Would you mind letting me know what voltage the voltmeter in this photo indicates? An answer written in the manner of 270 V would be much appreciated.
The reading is 330 V
